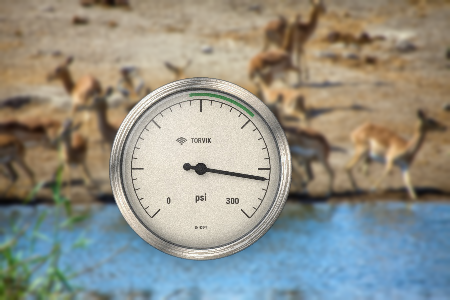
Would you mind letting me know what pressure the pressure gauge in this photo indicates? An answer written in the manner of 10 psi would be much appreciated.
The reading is 260 psi
